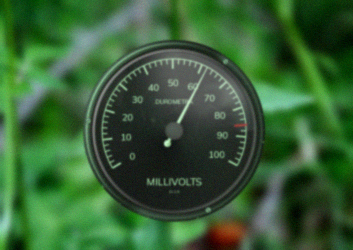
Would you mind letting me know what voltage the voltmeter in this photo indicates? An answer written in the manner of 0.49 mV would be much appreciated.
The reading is 62 mV
